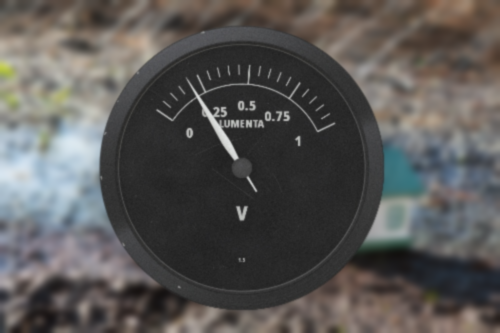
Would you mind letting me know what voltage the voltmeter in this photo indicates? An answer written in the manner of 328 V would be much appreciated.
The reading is 0.2 V
